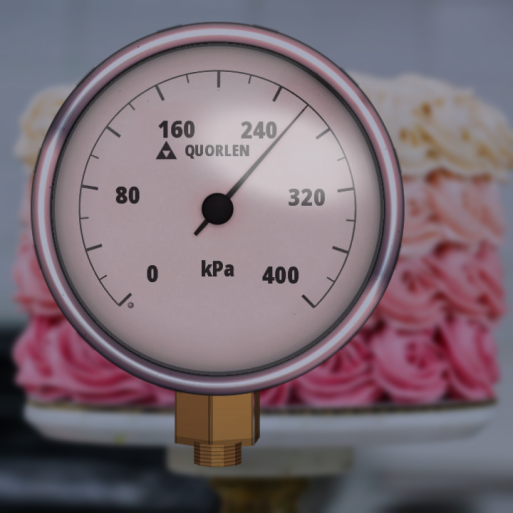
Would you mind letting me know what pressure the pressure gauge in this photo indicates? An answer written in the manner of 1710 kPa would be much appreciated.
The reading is 260 kPa
